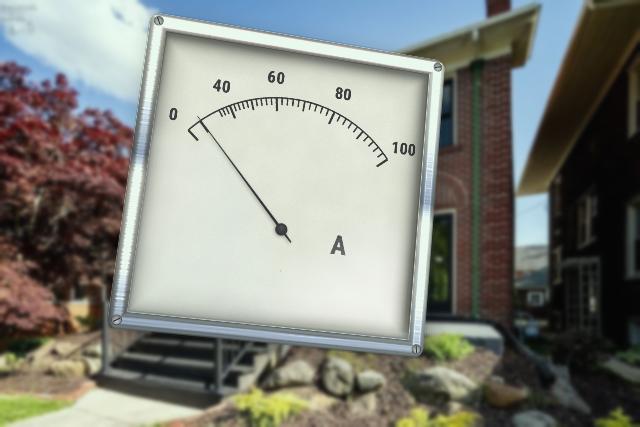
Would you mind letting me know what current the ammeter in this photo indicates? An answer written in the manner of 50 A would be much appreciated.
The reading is 20 A
